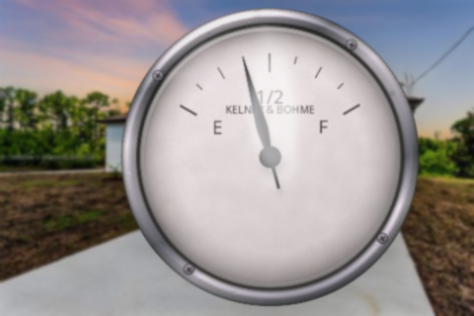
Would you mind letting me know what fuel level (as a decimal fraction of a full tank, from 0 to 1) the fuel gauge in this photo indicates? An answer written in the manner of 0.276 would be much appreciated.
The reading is 0.375
